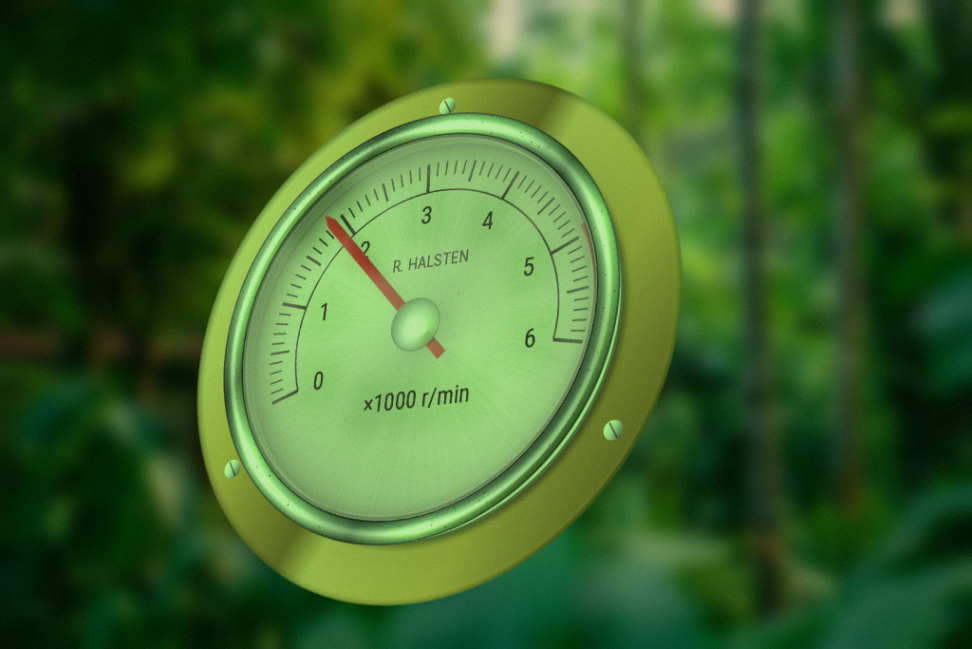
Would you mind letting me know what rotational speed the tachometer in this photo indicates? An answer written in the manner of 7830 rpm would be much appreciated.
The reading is 1900 rpm
